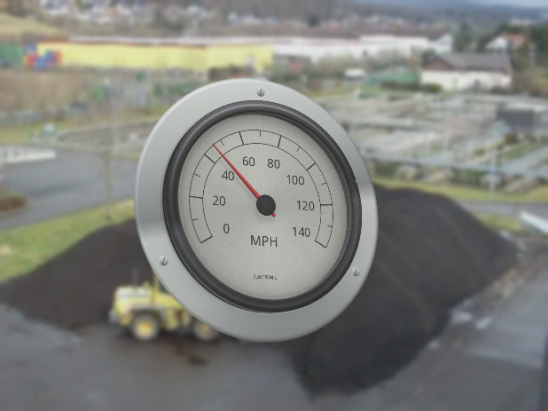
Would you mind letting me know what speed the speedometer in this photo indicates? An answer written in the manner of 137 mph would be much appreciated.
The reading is 45 mph
